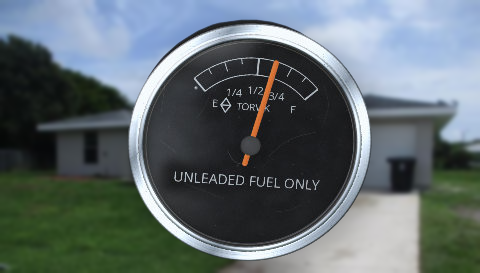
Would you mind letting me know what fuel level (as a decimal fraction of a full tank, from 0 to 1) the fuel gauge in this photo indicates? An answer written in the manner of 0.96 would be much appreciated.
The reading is 0.625
